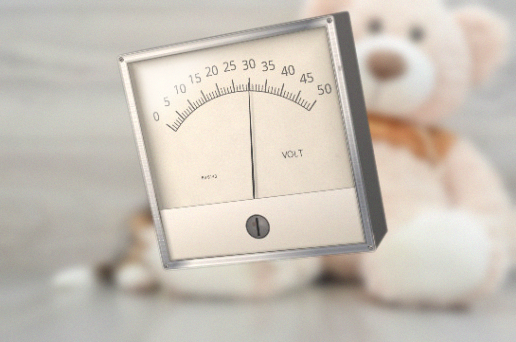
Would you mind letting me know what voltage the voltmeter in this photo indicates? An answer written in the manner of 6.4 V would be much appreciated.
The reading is 30 V
